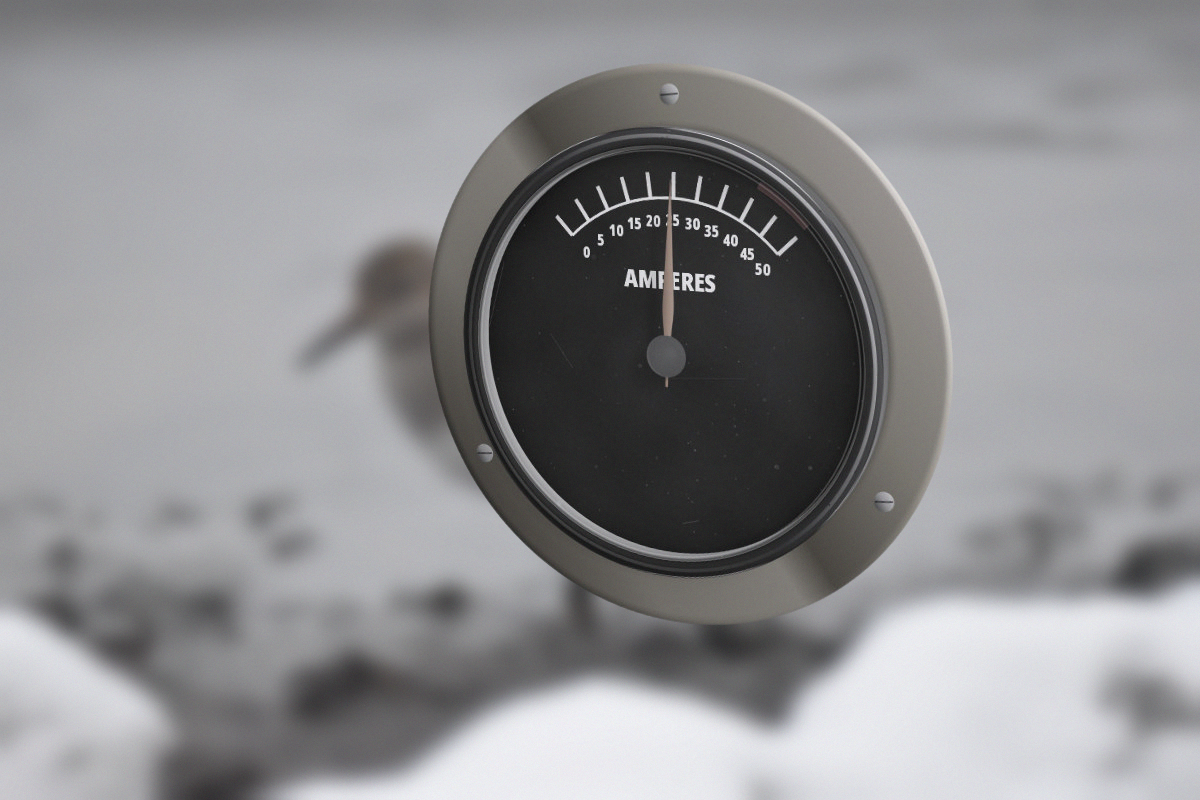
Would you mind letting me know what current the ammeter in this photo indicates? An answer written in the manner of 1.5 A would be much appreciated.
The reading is 25 A
